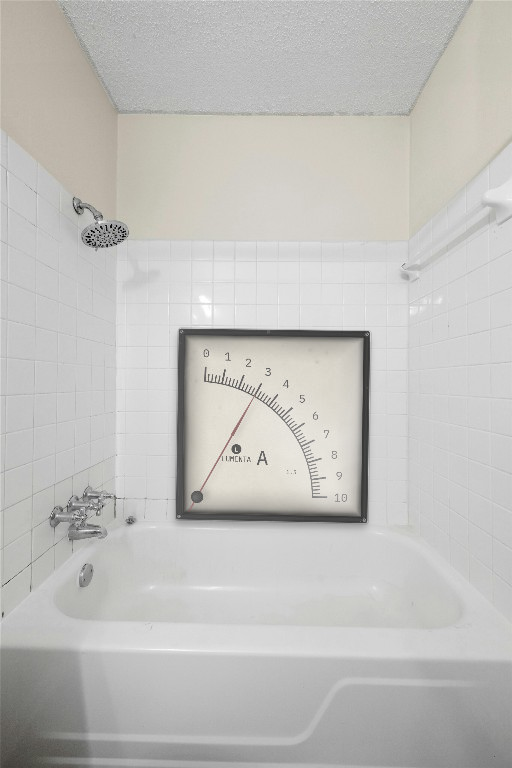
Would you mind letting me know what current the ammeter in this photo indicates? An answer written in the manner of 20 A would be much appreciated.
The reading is 3 A
